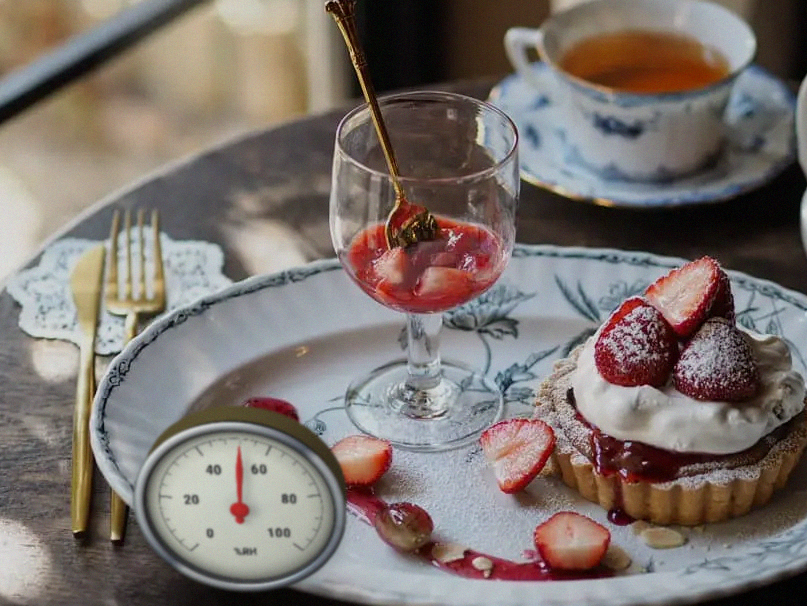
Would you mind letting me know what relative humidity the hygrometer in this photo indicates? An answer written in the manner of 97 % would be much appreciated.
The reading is 52 %
